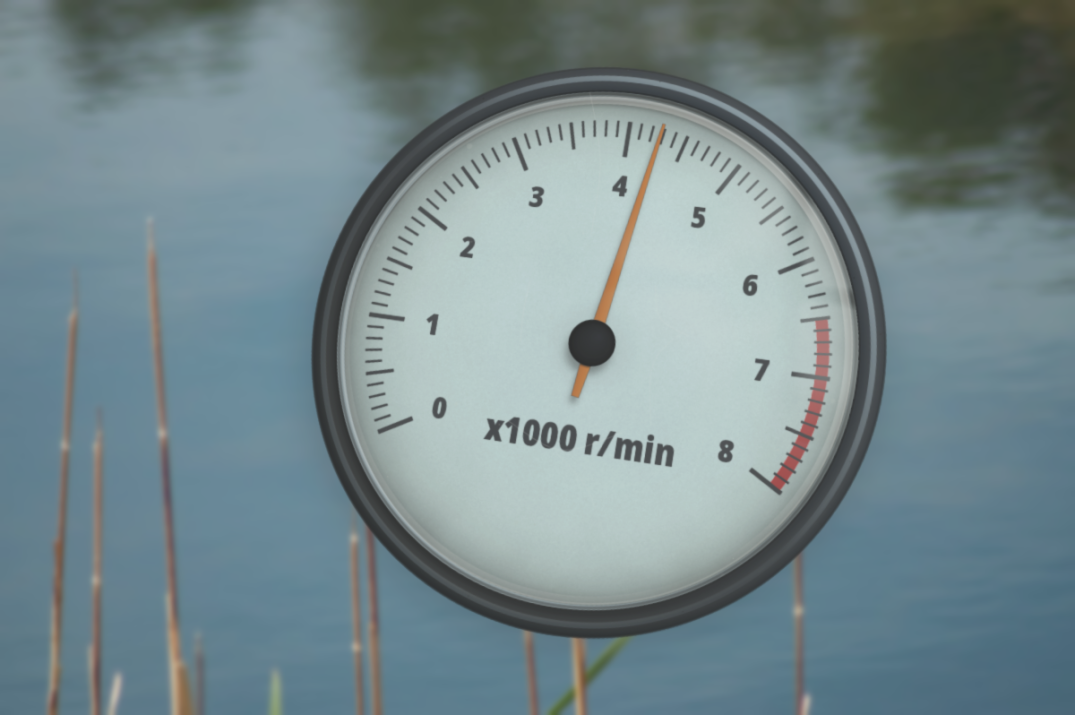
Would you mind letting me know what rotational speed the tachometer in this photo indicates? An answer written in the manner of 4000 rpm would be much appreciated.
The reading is 4300 rpm
